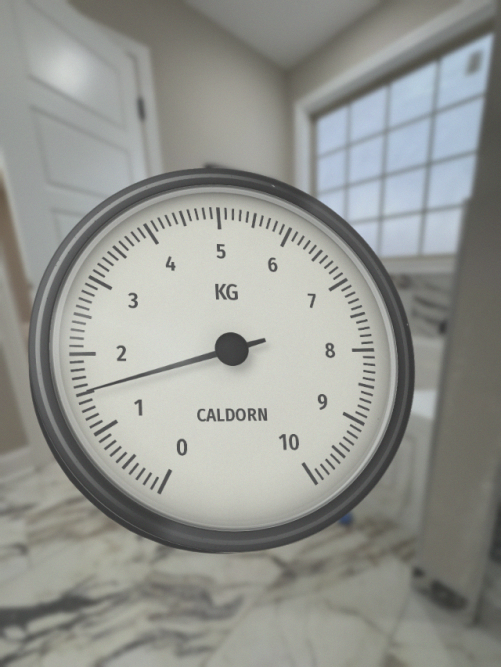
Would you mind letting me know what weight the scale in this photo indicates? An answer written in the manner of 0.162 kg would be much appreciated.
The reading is 1.5 kg
